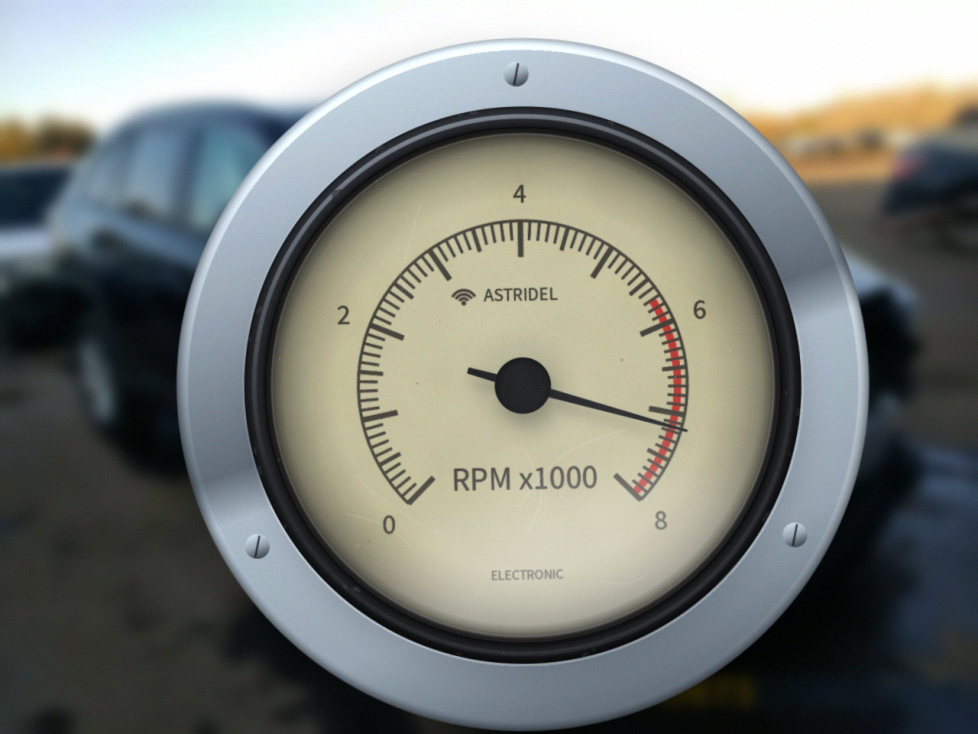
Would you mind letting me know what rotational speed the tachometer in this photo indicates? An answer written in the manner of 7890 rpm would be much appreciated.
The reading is 7150 rpm
